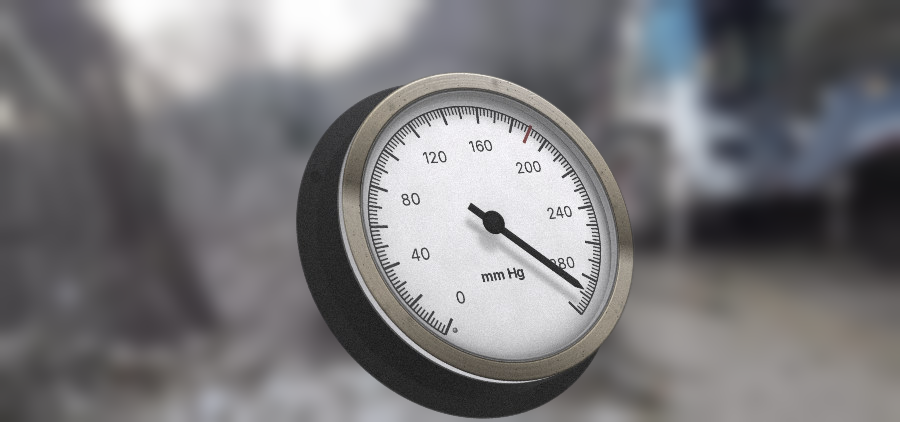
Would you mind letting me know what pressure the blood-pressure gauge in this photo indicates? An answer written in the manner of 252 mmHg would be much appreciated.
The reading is 290 mmHg
